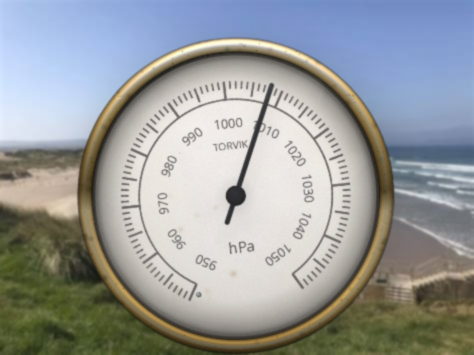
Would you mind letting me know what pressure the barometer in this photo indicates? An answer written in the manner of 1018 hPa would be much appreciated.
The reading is 1008 hPa
